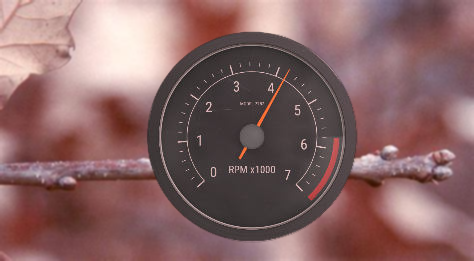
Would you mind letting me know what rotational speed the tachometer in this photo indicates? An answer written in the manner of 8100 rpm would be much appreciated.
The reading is 4200 rpm
